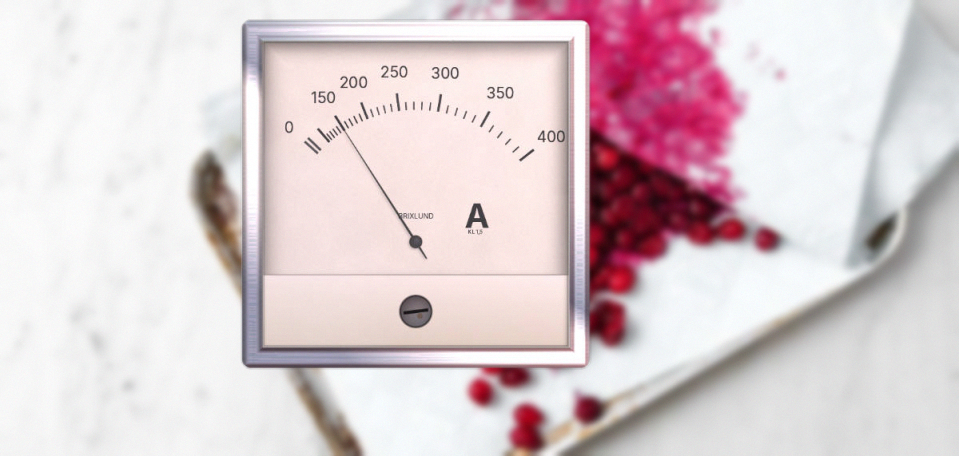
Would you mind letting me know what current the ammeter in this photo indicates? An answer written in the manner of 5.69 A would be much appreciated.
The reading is 150 A
